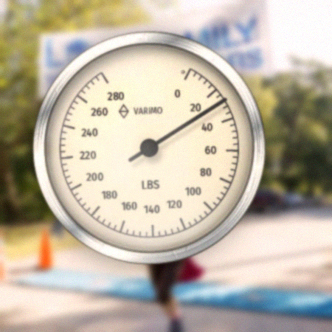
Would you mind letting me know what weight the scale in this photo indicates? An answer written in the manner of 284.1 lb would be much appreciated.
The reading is 28 lb
